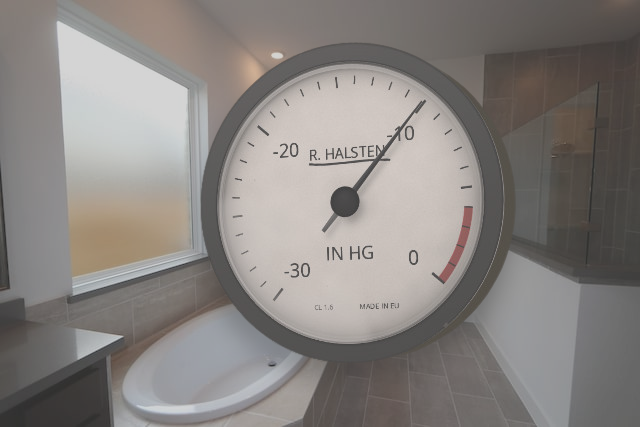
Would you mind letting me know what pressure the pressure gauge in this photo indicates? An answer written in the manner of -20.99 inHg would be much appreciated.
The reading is -10 inHg
